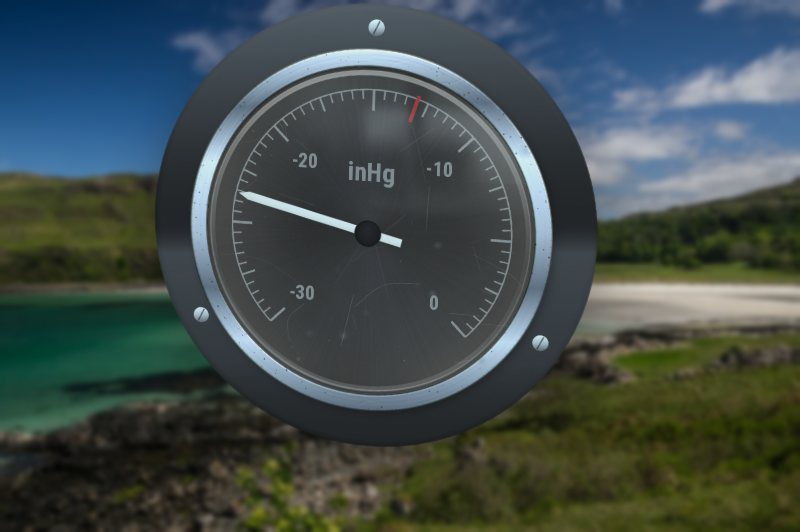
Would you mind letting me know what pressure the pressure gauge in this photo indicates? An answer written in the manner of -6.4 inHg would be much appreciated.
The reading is -23.5 inHg
